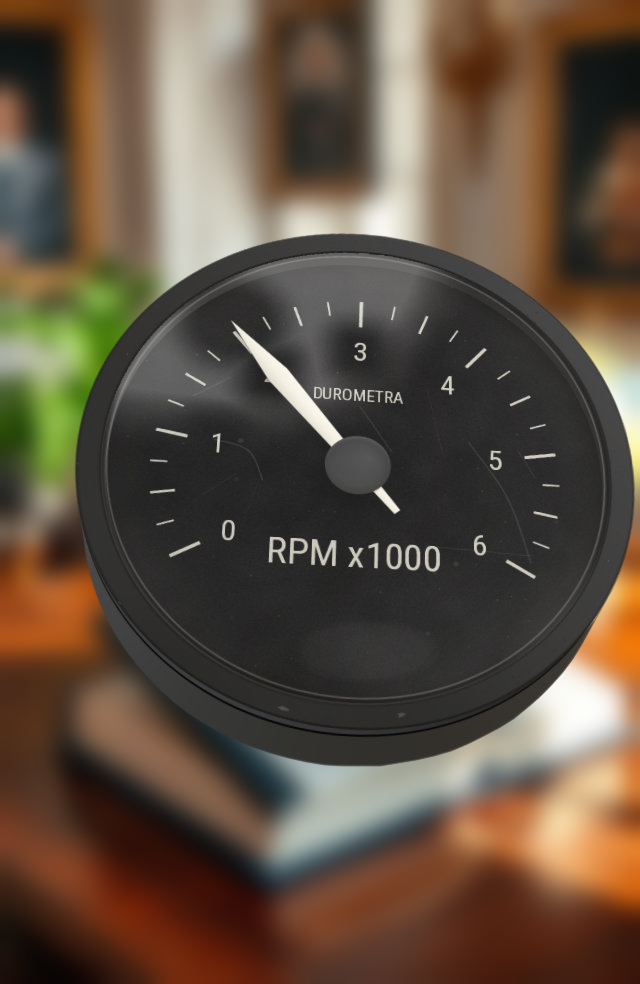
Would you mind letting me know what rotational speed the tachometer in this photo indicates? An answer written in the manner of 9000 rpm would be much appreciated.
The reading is 2000 rpm
